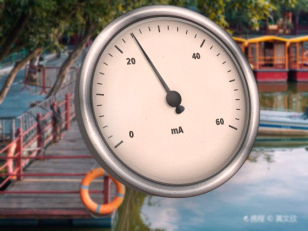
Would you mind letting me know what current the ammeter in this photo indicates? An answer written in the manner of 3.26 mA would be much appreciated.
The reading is 24 mA
